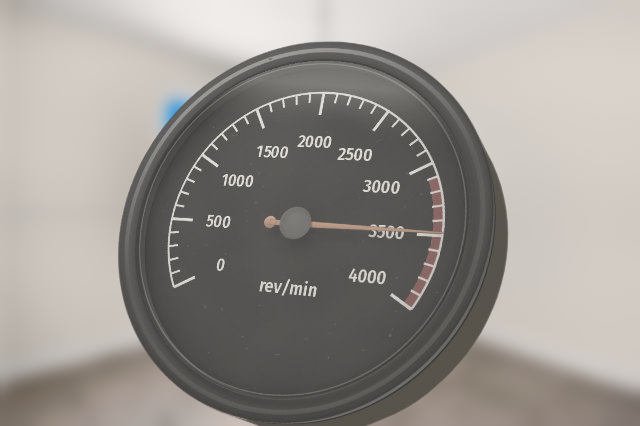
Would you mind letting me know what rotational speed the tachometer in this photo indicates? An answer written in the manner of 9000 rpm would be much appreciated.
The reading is 3500 rpm
